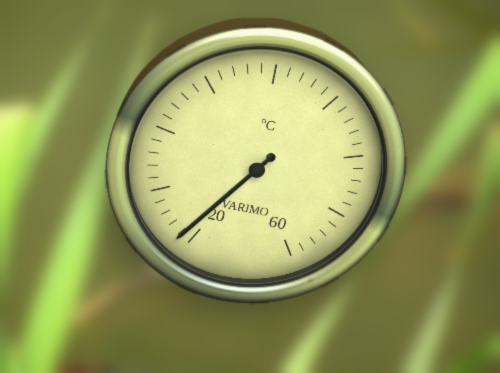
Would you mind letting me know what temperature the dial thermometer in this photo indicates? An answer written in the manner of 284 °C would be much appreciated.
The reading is -18 °C
